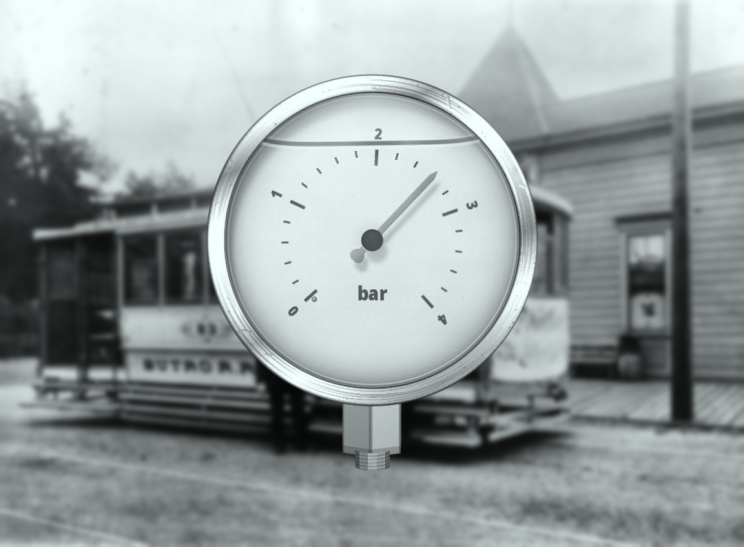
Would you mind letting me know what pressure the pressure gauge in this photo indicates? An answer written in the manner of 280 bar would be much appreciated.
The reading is 2.6 bar
